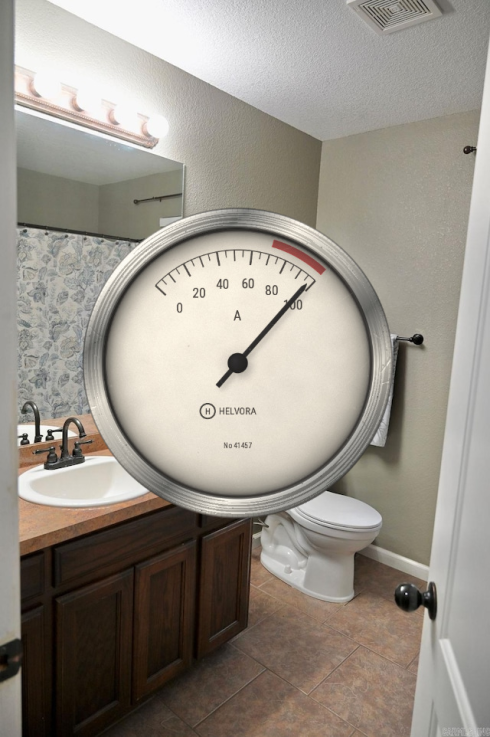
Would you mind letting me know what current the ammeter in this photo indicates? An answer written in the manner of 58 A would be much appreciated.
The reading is 97.5 A
